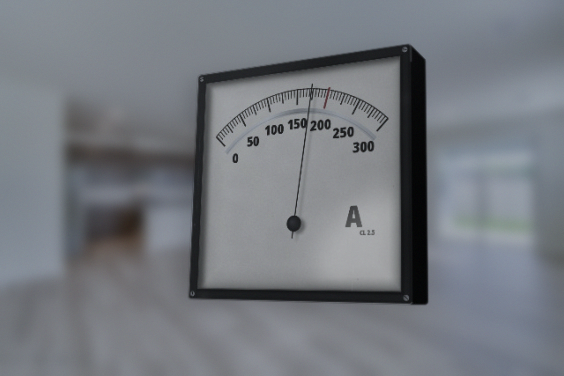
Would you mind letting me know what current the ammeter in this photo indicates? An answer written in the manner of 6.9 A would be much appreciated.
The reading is 175 A
